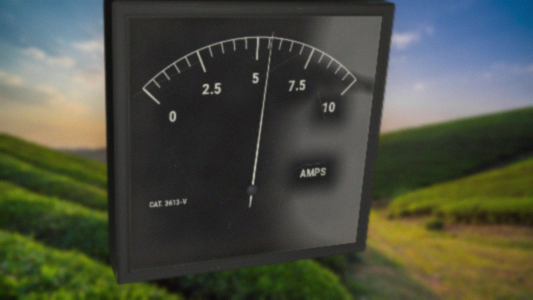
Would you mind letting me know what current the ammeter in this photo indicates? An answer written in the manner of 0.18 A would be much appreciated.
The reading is 5.5 A
